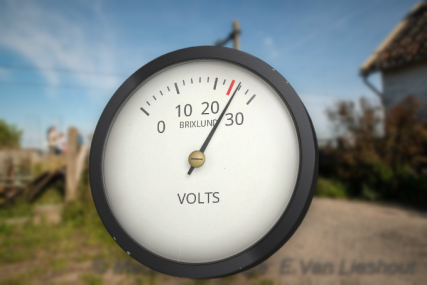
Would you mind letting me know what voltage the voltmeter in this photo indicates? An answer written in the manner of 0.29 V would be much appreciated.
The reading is 26 V
